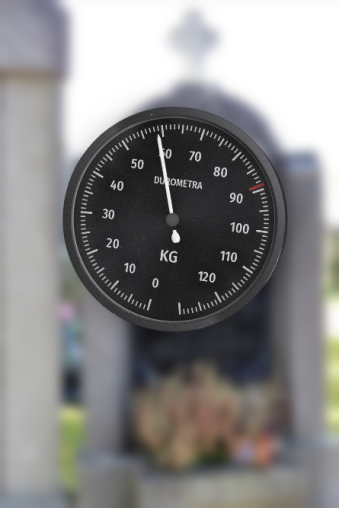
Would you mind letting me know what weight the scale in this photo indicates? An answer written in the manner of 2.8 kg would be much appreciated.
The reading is 59 kg
